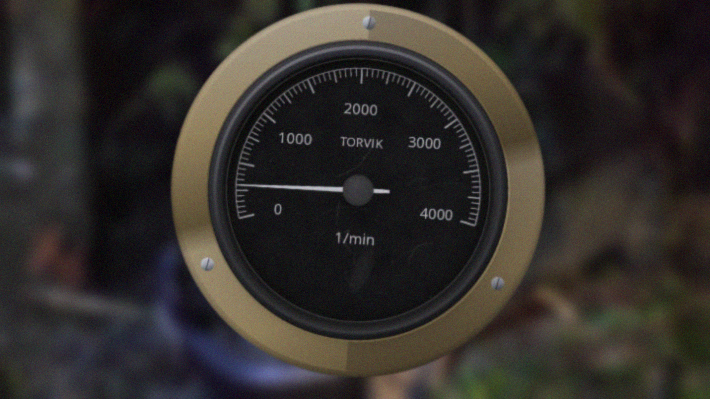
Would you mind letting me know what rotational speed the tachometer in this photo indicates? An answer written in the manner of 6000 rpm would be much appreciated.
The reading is 300 rpm
